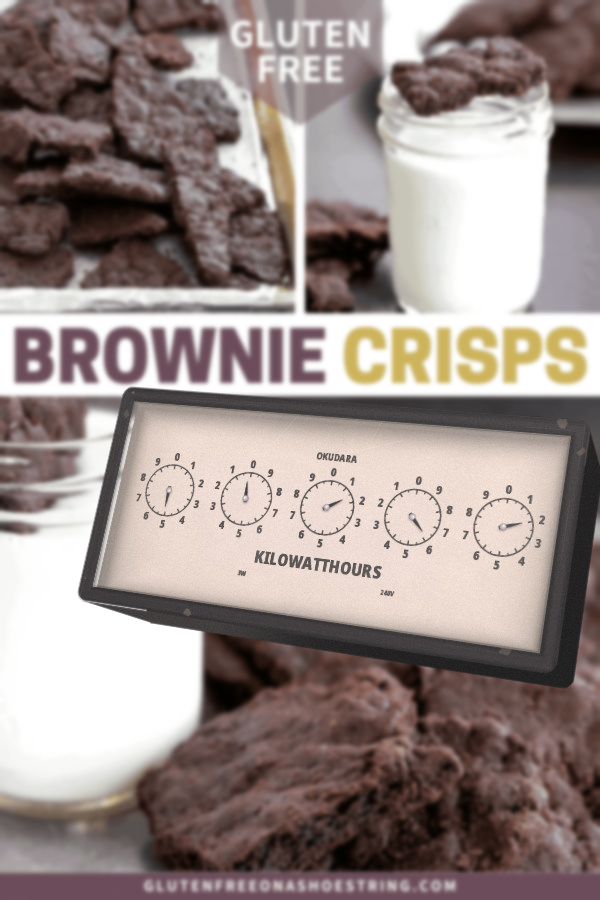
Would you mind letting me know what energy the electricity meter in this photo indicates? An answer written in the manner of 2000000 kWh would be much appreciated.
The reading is 50162 kWh
